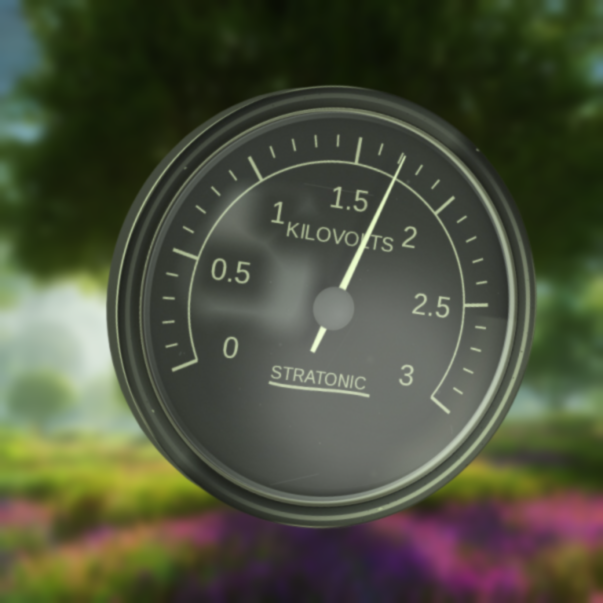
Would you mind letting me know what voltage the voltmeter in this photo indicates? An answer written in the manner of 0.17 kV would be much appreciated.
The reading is 1.7 kV
